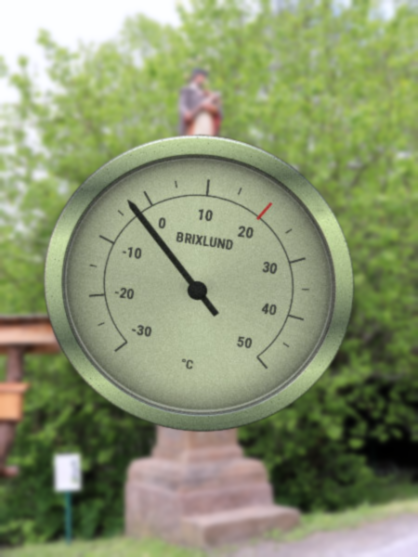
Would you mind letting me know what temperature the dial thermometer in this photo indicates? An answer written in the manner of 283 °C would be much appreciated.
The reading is -2.5 °C
